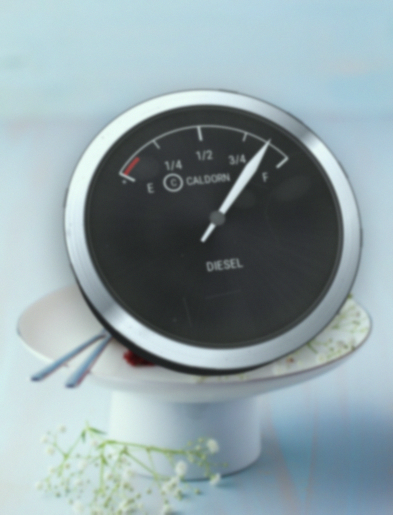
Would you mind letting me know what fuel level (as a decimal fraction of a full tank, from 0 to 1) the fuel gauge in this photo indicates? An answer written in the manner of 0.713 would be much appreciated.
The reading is 0.875
